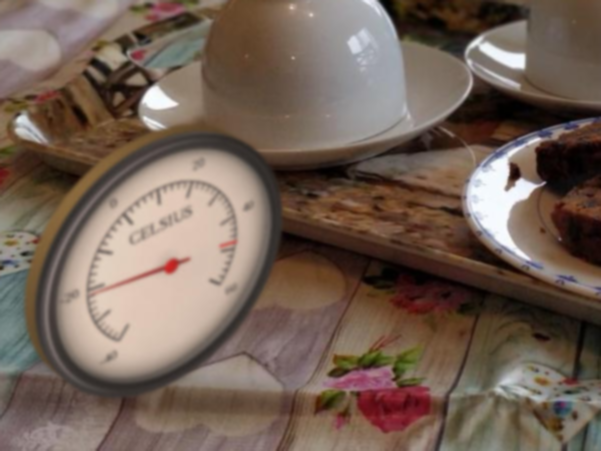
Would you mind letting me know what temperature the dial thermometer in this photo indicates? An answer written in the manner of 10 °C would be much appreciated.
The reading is -20 °C
